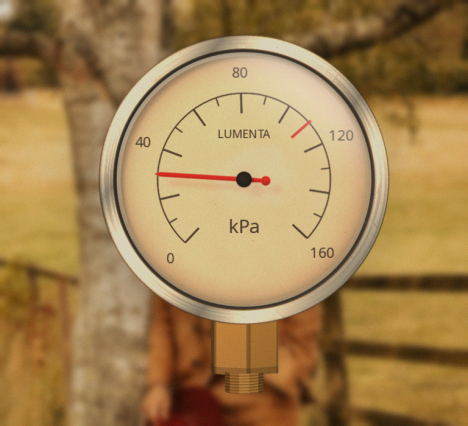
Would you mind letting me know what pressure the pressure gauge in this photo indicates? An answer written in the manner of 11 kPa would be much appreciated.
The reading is 30 kPa
